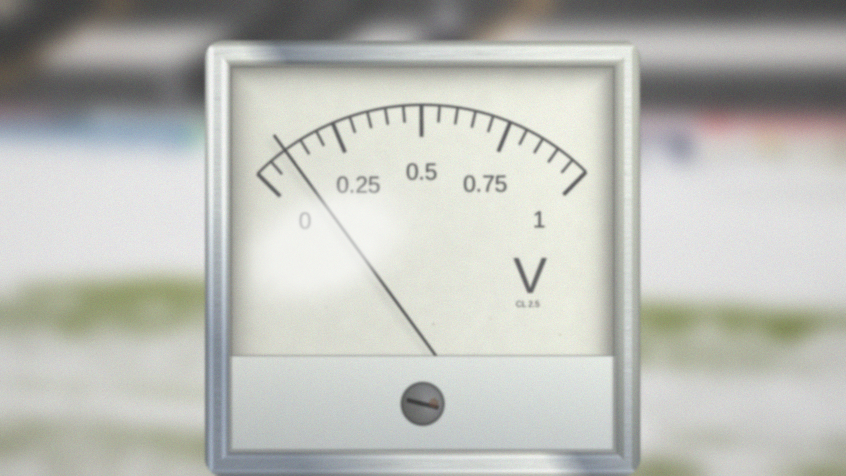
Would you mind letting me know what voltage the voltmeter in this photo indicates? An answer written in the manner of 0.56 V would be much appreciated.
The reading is 0.1 V
